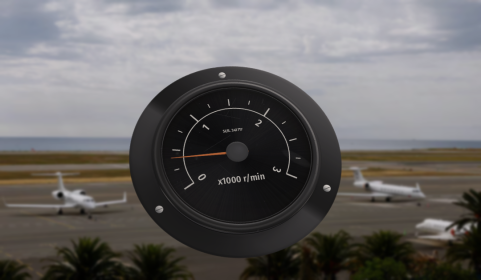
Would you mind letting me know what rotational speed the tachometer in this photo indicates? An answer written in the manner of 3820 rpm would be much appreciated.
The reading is 375 rpm
